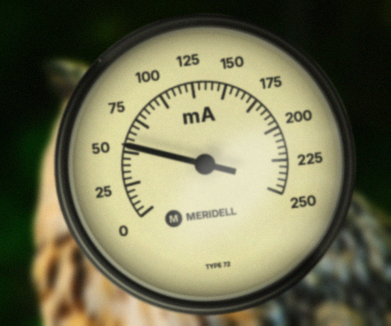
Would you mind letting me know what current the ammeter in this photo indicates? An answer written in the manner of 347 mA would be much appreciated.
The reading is 55 mA
